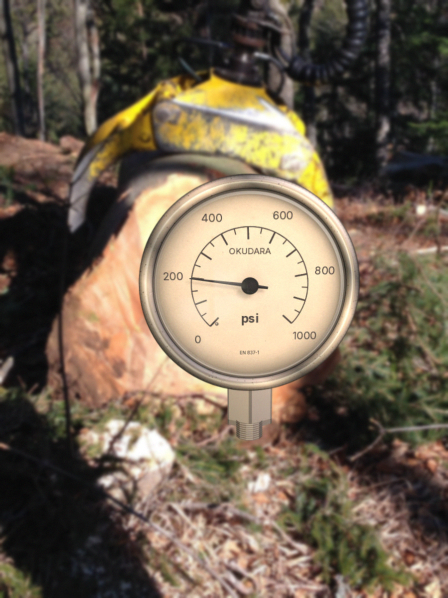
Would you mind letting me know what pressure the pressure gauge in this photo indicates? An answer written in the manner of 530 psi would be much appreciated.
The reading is 200 psi
